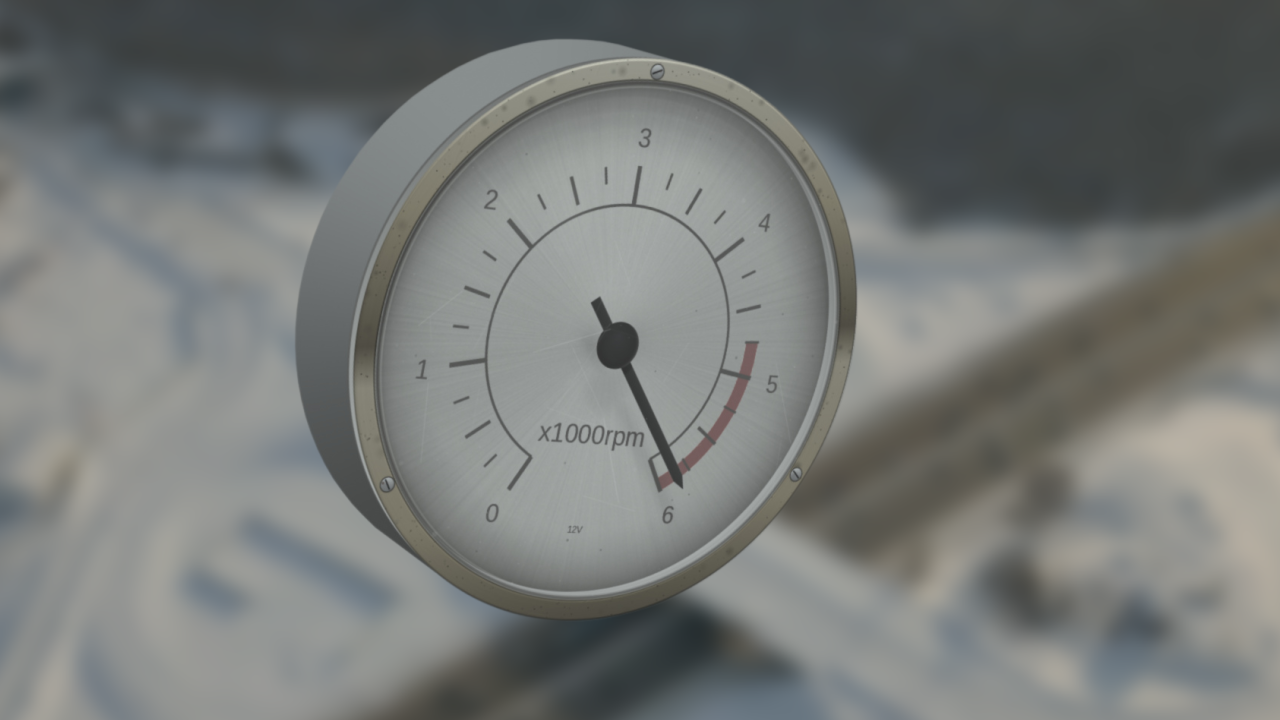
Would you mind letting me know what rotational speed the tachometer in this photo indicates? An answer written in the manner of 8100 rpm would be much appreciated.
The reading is 5875 rpm
